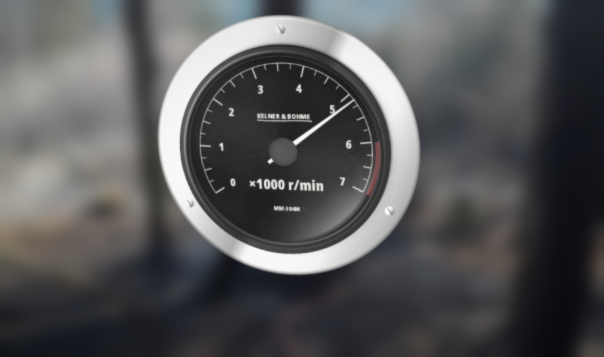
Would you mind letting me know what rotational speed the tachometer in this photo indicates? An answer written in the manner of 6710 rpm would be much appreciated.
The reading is 5125 rpm
